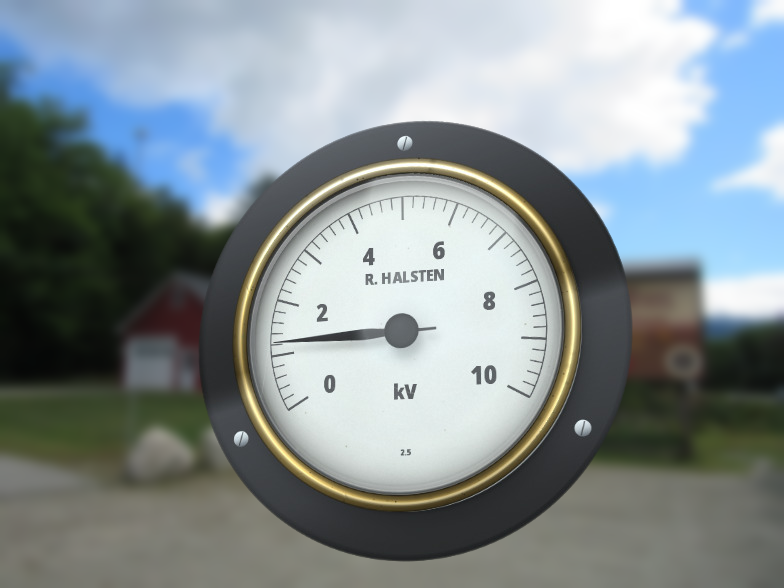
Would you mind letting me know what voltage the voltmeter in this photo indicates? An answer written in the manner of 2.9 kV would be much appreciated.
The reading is 1.2 kV
